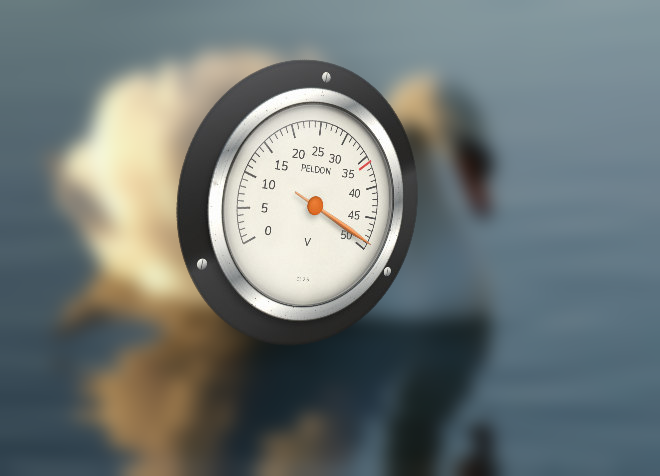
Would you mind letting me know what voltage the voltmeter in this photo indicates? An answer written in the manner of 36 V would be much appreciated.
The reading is 49 V
